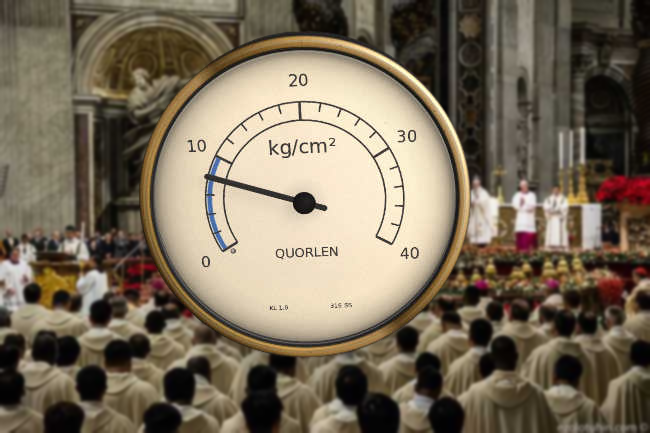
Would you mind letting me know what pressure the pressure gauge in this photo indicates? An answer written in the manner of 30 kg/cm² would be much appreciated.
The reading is 8 kg/cm²
